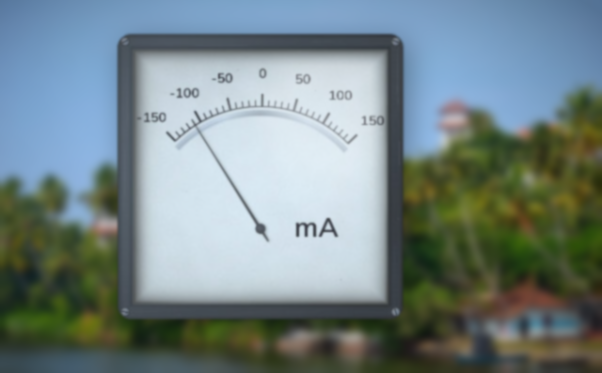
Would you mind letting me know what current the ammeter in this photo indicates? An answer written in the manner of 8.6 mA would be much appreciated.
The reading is -110 mA
